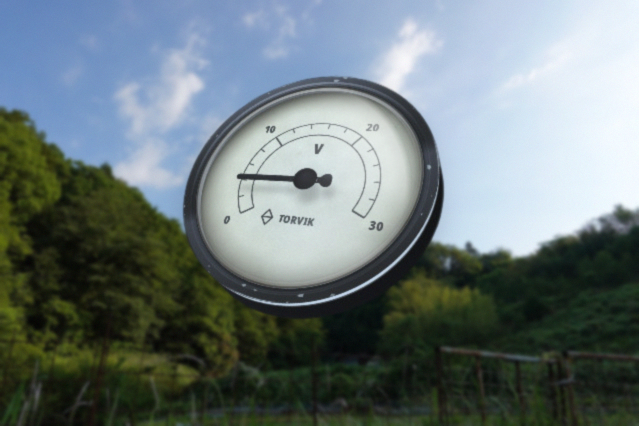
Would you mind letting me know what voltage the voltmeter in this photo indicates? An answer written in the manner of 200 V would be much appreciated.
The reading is 4 V
